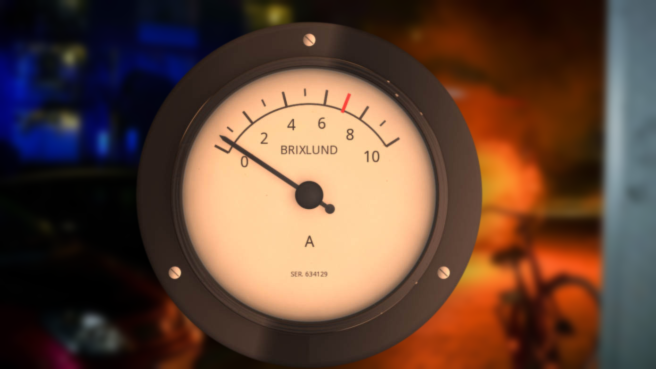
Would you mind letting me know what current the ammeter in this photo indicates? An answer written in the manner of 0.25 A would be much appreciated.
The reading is 0.5 A
